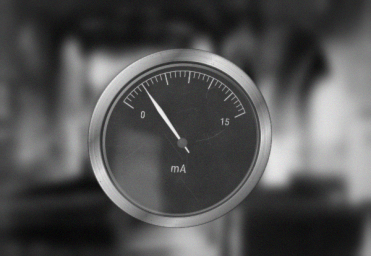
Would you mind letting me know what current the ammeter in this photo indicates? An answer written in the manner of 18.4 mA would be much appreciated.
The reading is 2.5 mA
